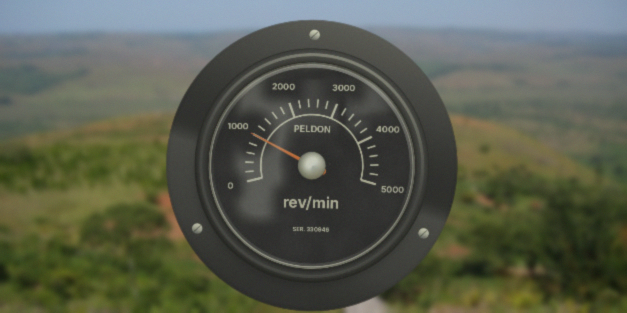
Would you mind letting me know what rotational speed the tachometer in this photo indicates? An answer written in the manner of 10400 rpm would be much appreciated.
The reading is 1000 rpm
